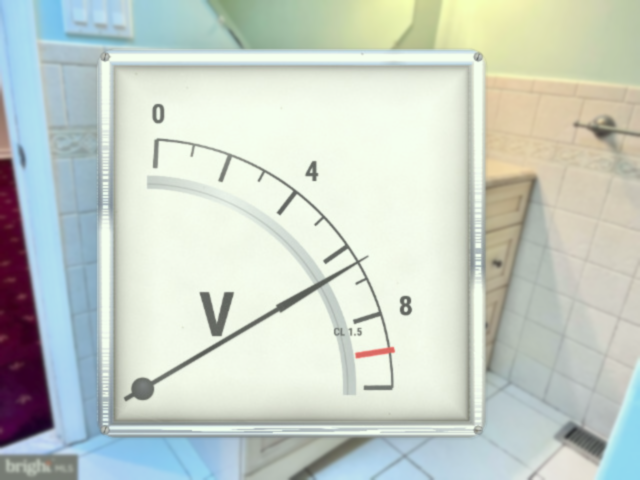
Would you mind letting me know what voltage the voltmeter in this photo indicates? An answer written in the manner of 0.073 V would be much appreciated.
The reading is 6.5 V
